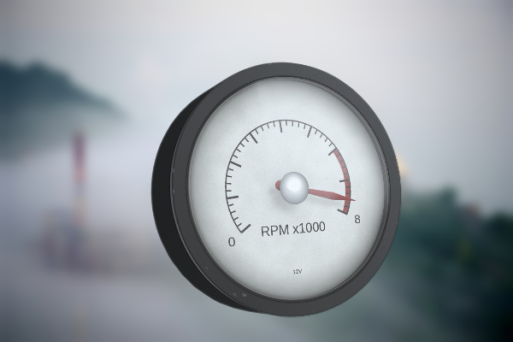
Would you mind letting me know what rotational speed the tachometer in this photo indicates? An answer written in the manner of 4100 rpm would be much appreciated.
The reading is 7600 rpm
